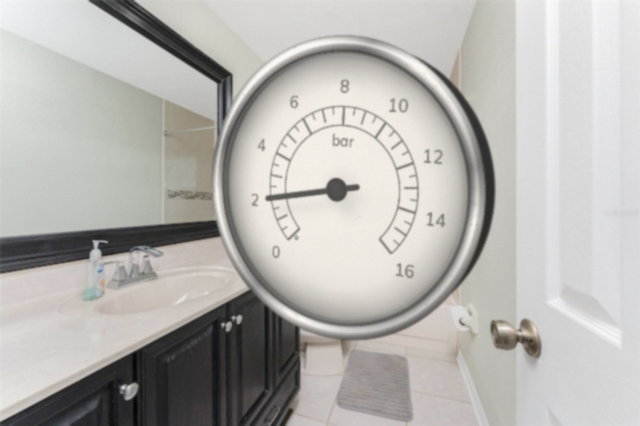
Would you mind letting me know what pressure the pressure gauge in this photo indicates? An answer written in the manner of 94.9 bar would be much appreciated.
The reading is 2 bar
